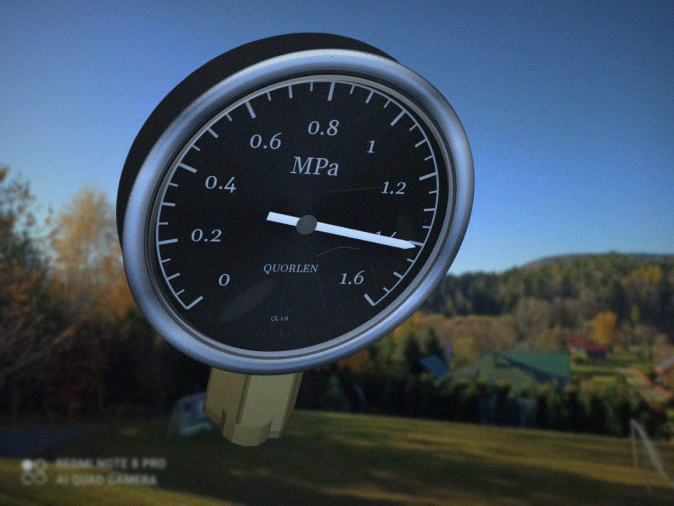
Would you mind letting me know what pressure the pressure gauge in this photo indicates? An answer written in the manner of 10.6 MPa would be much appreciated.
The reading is 1.4 MPa
